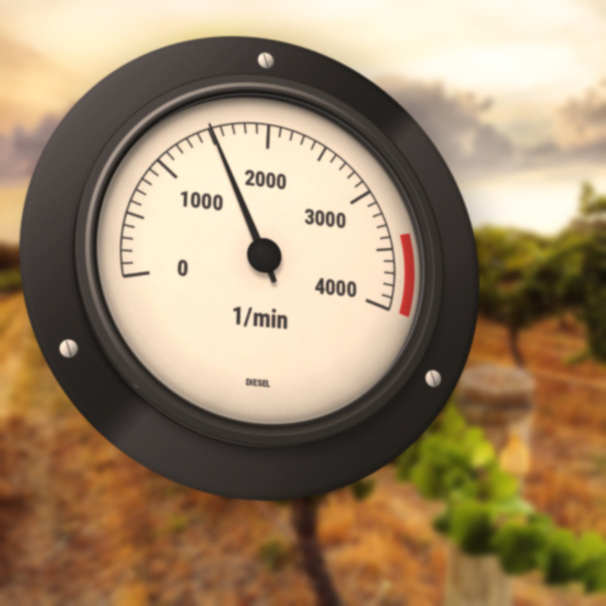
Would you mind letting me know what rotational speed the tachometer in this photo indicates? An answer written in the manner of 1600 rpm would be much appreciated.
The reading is 1500 rpm
